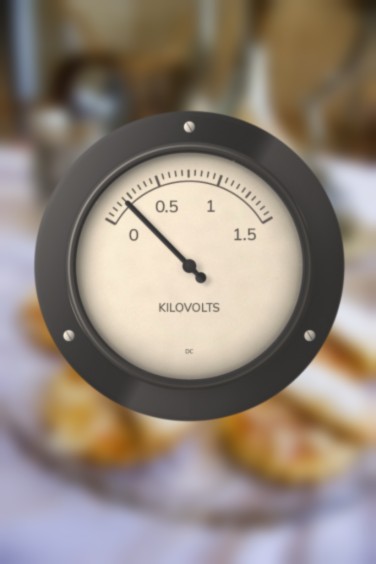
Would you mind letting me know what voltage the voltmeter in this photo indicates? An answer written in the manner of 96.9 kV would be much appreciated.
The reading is 0.2 kV
